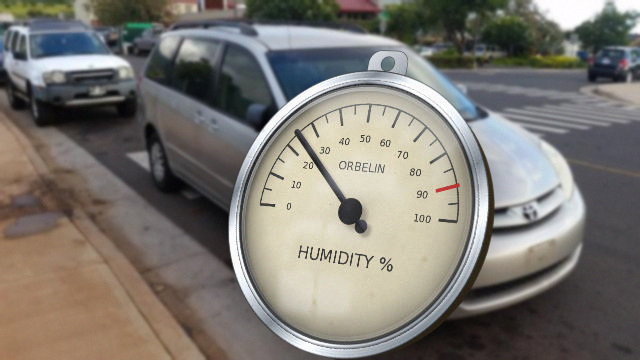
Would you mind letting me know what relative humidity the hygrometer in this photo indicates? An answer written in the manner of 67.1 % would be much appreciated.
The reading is 25 %
